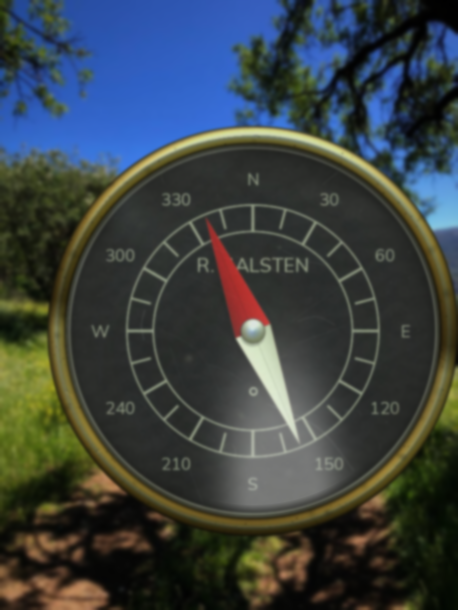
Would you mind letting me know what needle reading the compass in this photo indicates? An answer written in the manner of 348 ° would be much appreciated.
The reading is 337.5 °
